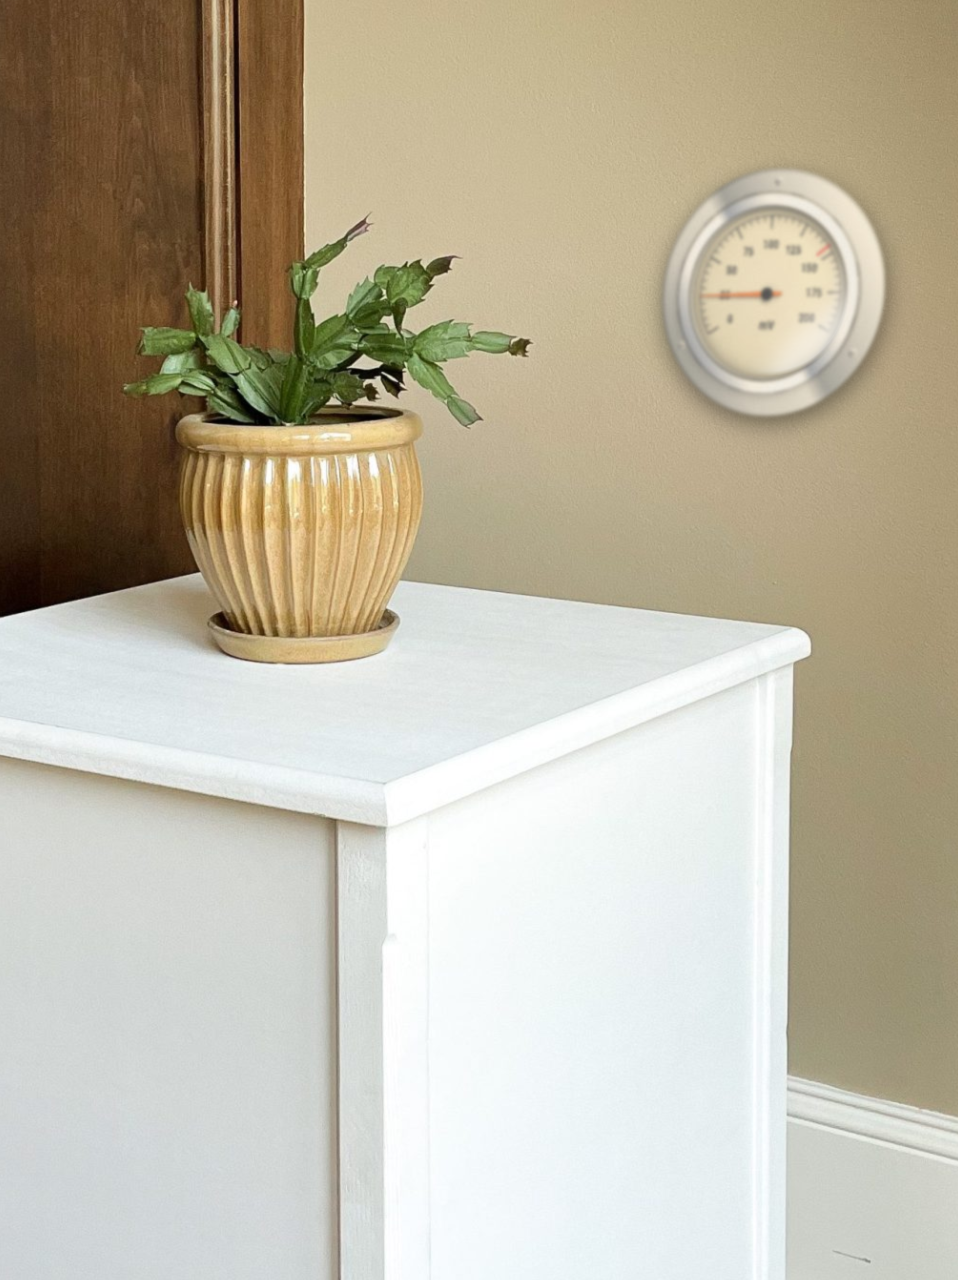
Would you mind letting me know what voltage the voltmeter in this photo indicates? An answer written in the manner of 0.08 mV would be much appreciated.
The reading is 25 mV
